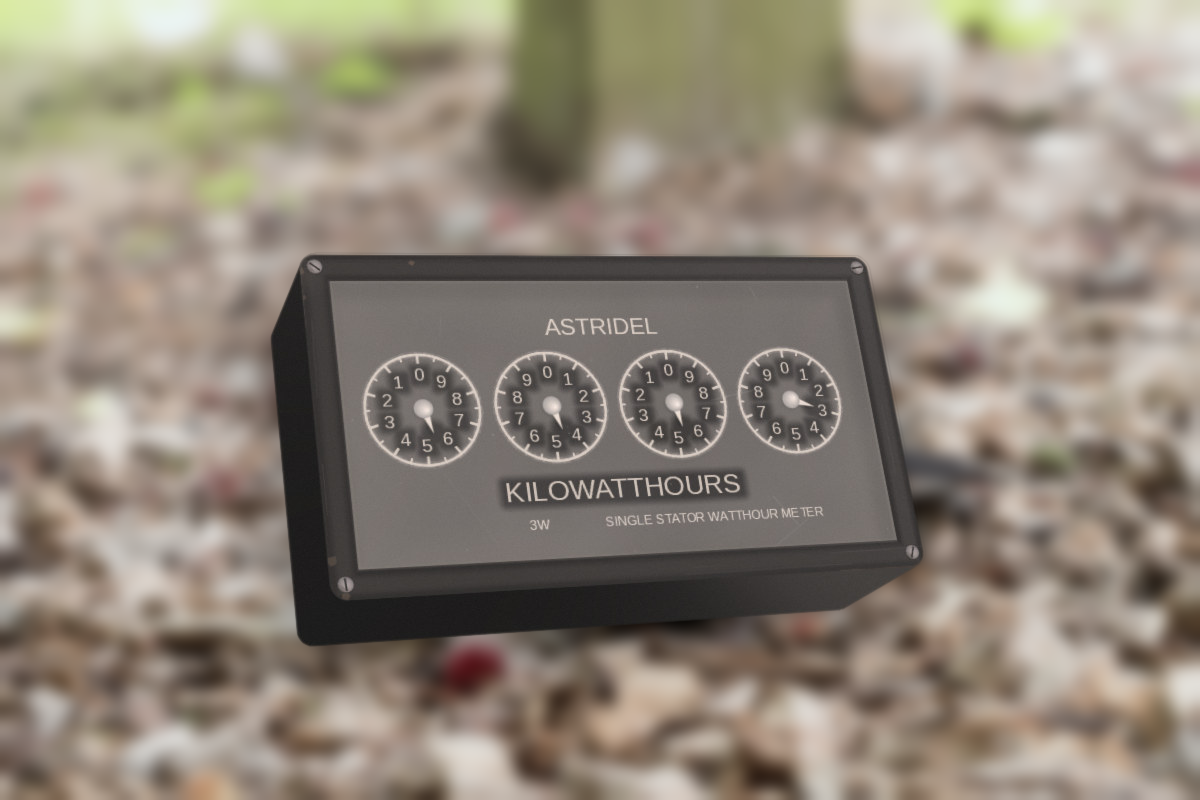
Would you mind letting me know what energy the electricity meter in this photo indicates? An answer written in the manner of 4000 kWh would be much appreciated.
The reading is 5453 kWh
